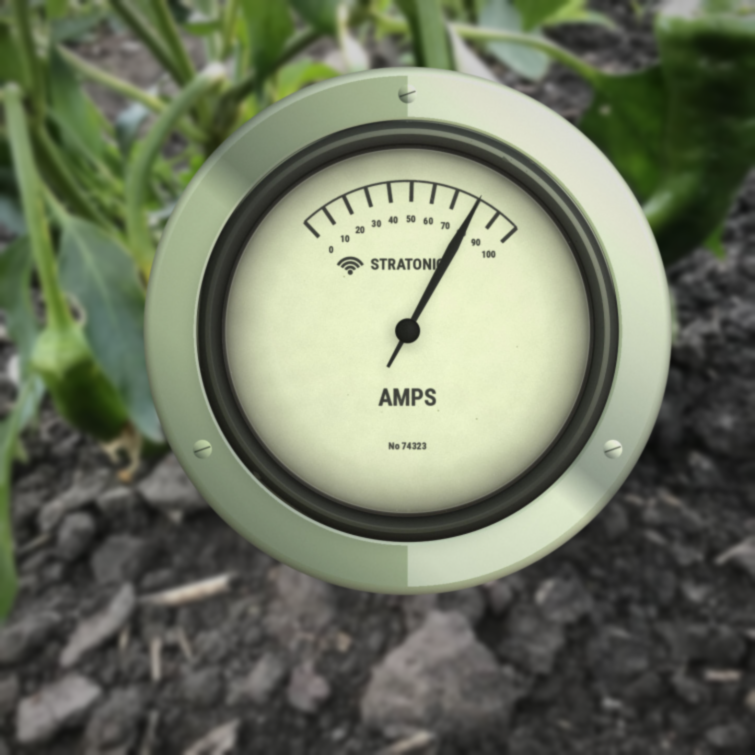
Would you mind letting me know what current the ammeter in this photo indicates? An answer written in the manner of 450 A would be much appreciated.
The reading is 80 A
